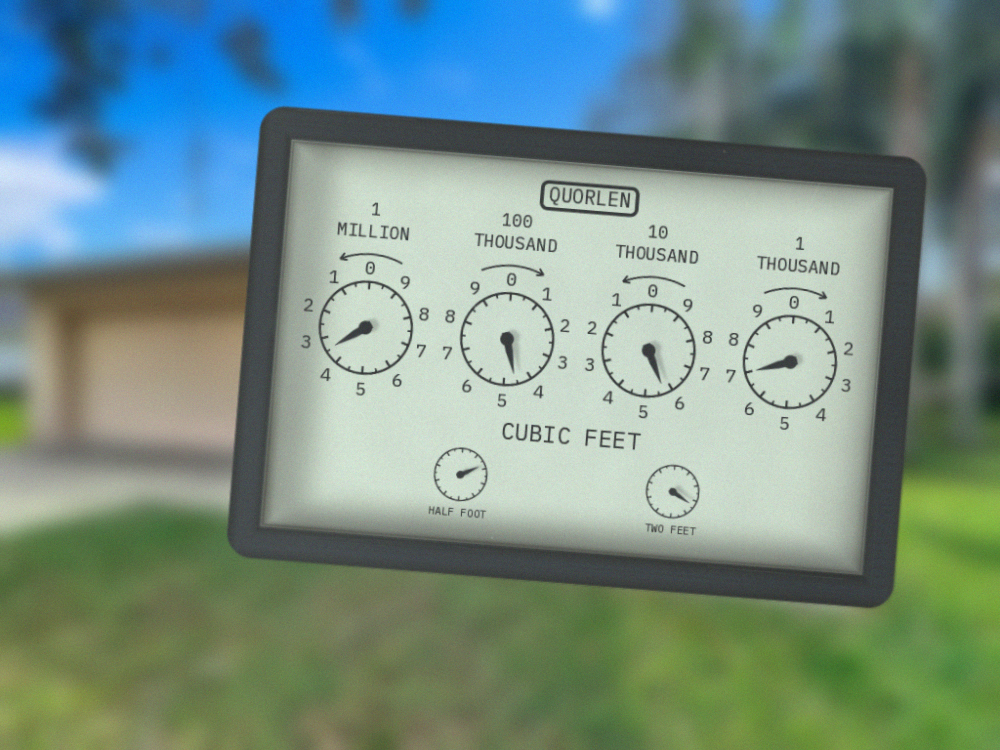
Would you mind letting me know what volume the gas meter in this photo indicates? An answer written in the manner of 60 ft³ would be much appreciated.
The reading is 345700 ft³
